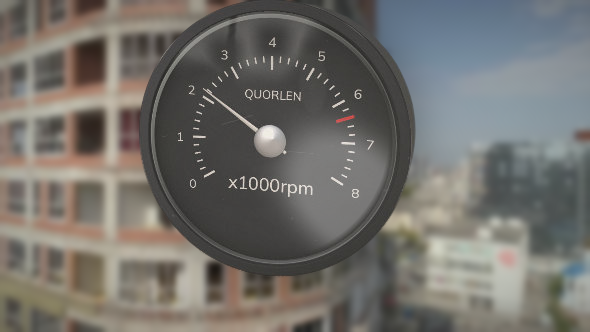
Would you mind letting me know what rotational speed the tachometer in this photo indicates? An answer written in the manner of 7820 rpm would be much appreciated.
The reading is 2200 rpm
